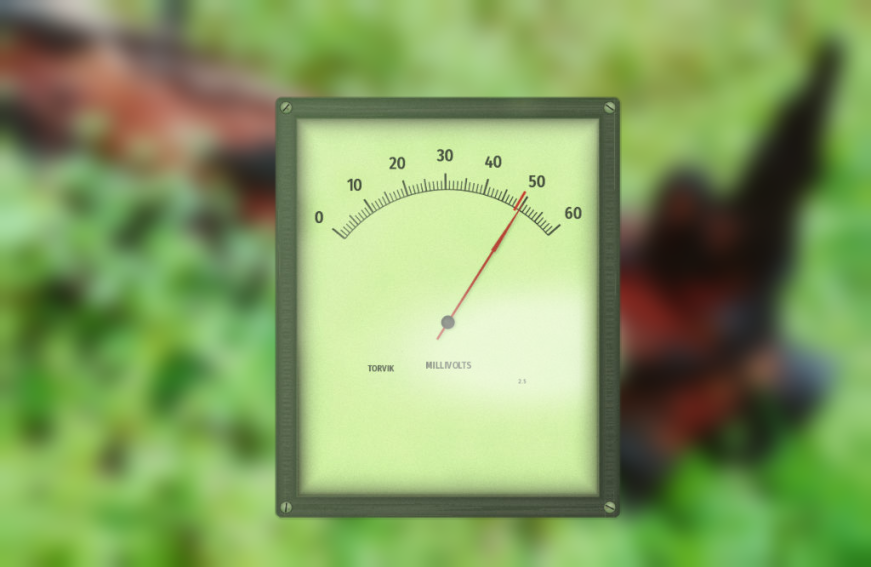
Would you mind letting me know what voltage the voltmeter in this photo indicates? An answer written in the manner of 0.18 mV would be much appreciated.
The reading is 50 mV
